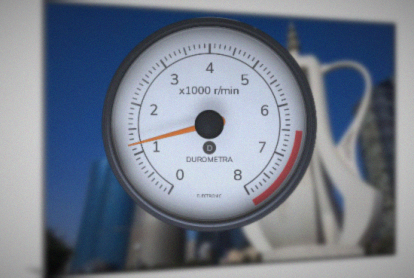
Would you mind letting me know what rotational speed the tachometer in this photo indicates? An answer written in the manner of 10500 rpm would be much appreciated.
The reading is 1200 rpm
